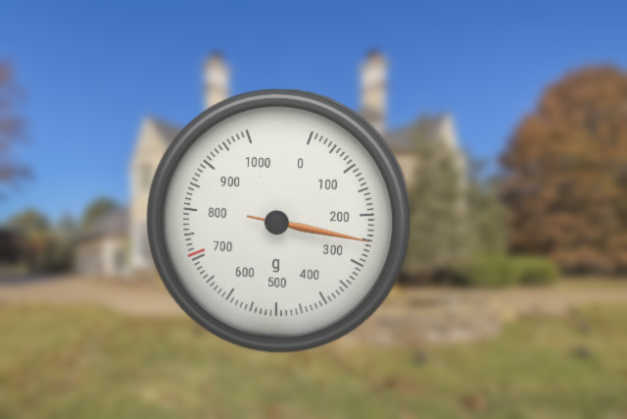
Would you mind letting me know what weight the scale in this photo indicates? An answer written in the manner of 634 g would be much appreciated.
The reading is 250 g
